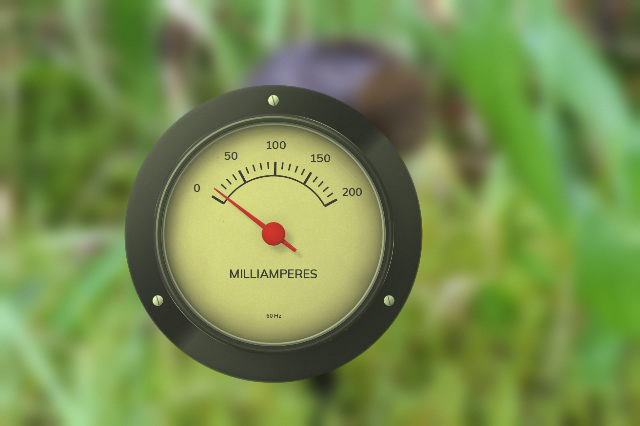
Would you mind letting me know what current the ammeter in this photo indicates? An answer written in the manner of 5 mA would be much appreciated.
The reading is 10 mA
